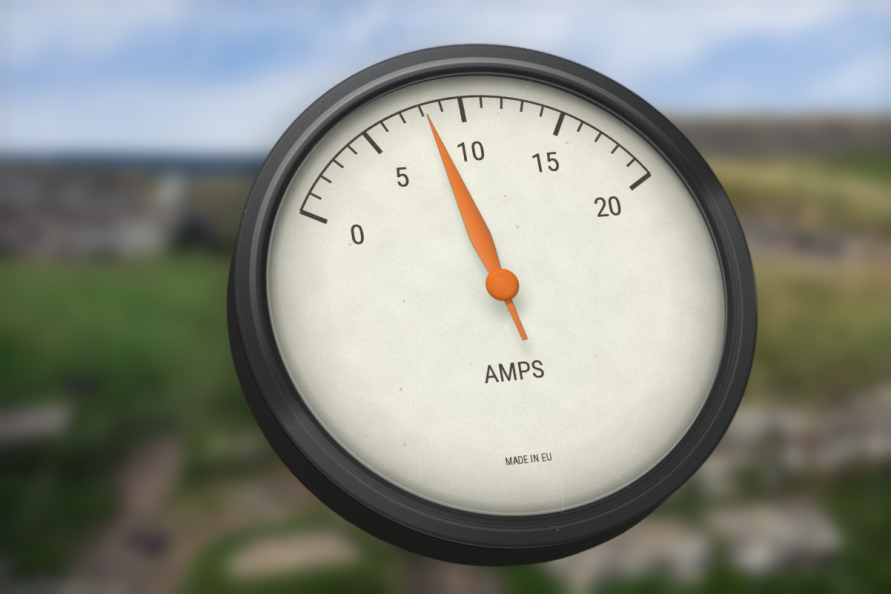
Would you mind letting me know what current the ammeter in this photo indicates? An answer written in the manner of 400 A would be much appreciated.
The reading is 8 A
